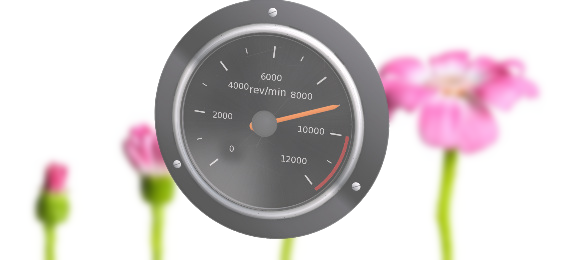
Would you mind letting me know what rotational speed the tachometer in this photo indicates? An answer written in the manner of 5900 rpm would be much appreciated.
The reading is 9000 rpm
